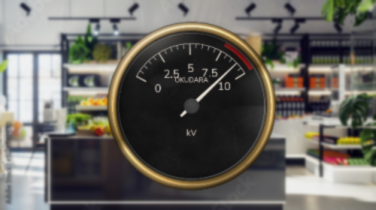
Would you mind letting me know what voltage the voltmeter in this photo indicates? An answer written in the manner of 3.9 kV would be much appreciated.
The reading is 9 kV
